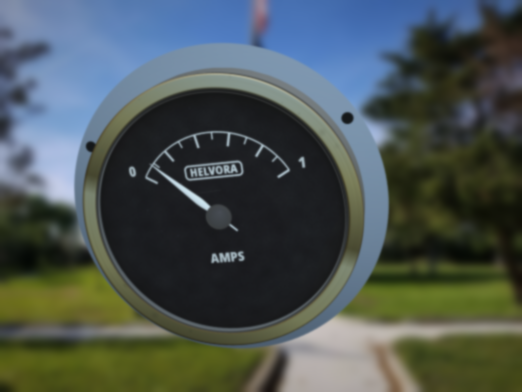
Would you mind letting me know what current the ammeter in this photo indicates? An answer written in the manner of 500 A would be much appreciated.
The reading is 0.1 A
